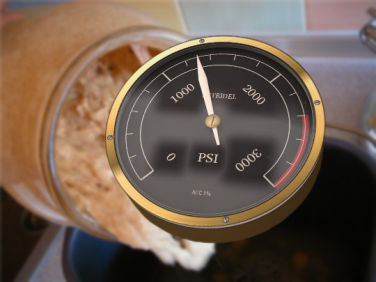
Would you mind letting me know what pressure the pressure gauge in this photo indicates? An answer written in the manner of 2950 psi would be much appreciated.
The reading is 1300 psi
